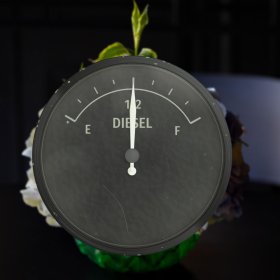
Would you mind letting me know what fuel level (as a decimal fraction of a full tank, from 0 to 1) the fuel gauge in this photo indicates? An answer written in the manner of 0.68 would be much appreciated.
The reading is 0.5
